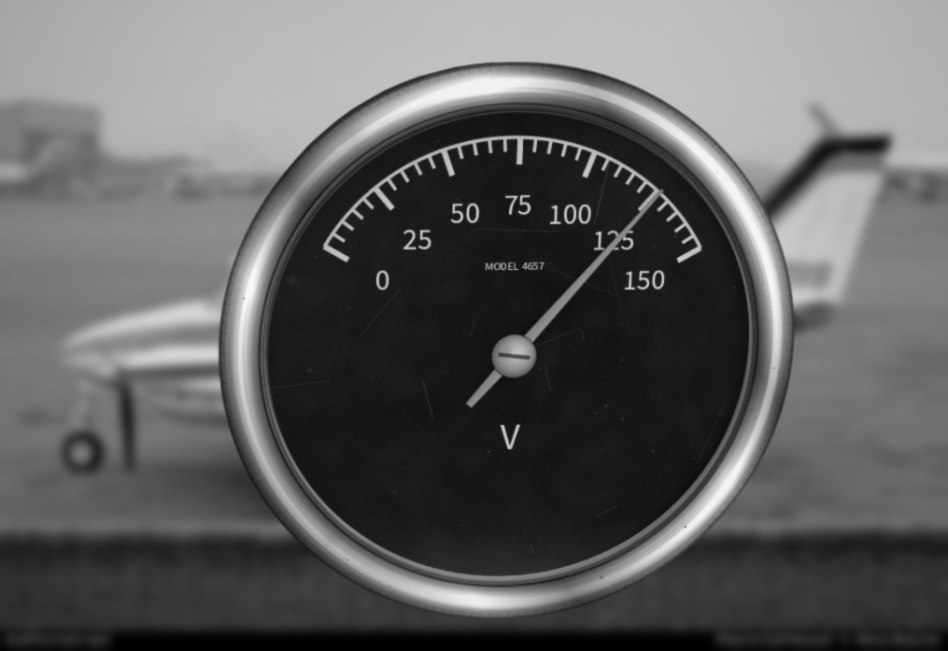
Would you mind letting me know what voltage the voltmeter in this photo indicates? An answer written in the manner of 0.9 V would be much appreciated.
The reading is 125 V
